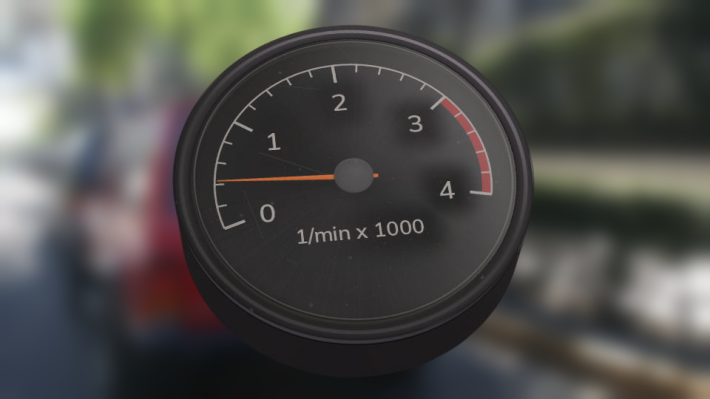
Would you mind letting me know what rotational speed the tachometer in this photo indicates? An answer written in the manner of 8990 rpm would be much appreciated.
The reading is 400 rpm
